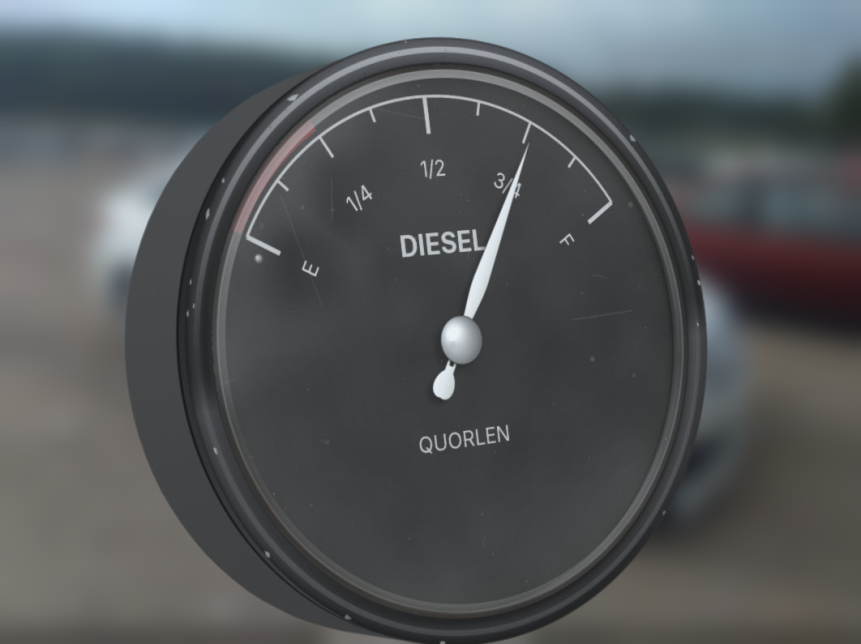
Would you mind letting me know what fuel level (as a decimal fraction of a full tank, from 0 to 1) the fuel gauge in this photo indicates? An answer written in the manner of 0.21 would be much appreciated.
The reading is 0.75
